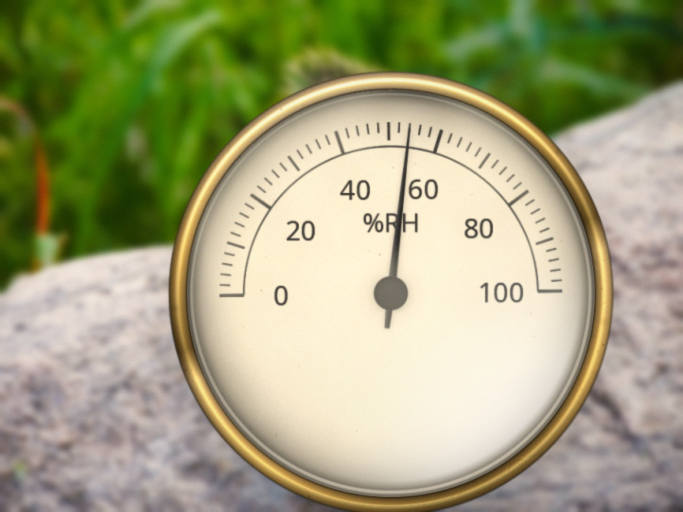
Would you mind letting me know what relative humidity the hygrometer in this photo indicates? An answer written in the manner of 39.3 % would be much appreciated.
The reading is 54 %
